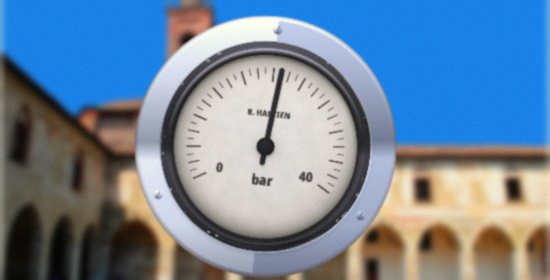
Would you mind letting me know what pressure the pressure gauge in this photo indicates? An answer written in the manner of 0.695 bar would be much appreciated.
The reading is 21 bar
